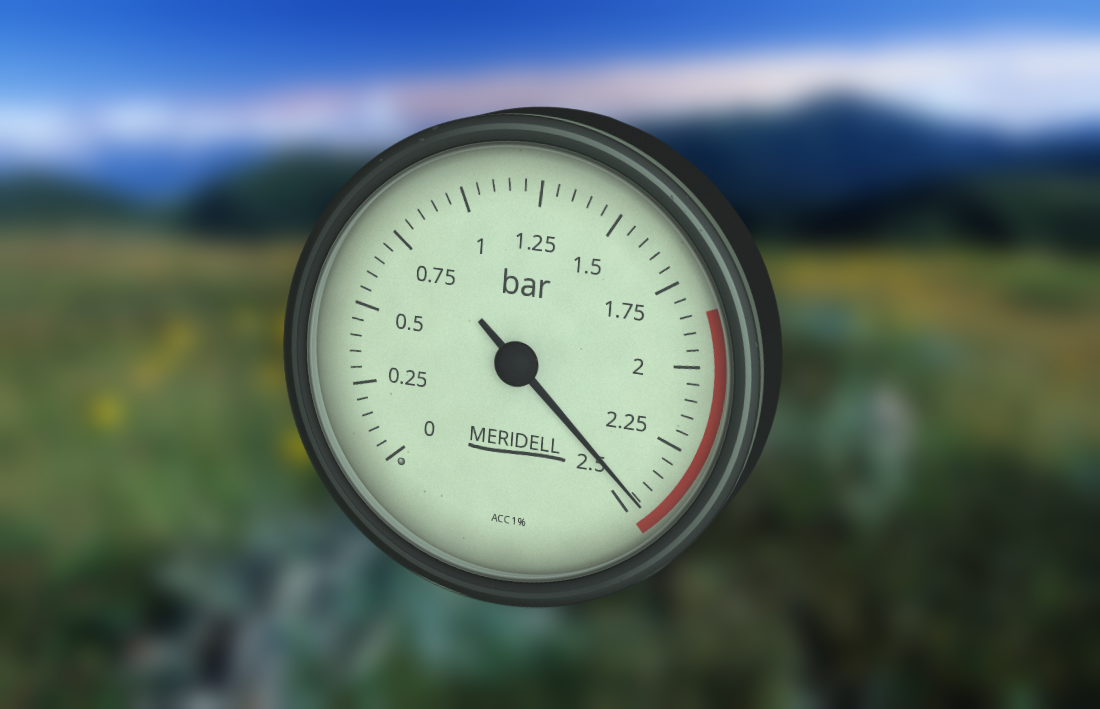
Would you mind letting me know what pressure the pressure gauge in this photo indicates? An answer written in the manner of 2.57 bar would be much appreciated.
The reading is 2.45 bar
